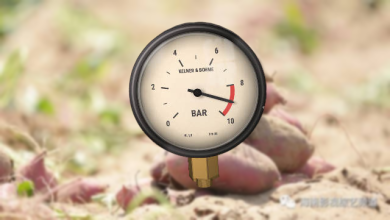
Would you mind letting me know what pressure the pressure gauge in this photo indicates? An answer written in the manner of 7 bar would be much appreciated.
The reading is 9 bar
